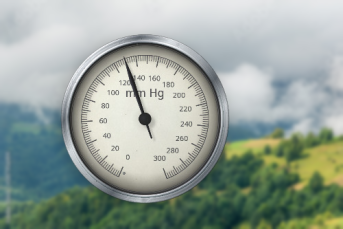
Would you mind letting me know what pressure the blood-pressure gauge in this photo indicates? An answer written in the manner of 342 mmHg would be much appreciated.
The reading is 130 mmHg
